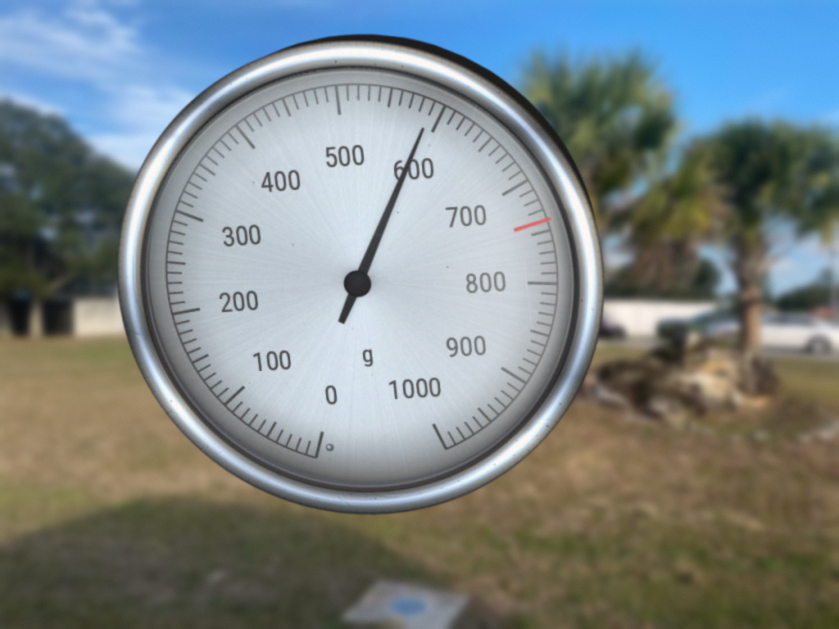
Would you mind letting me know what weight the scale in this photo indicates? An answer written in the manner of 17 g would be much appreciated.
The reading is 590 g
